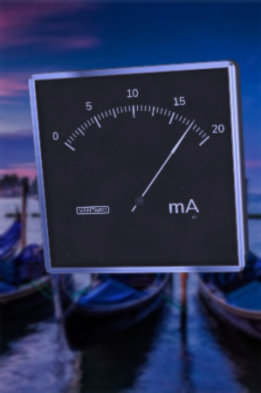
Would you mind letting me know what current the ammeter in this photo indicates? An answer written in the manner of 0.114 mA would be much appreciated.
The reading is 17.5 mA
